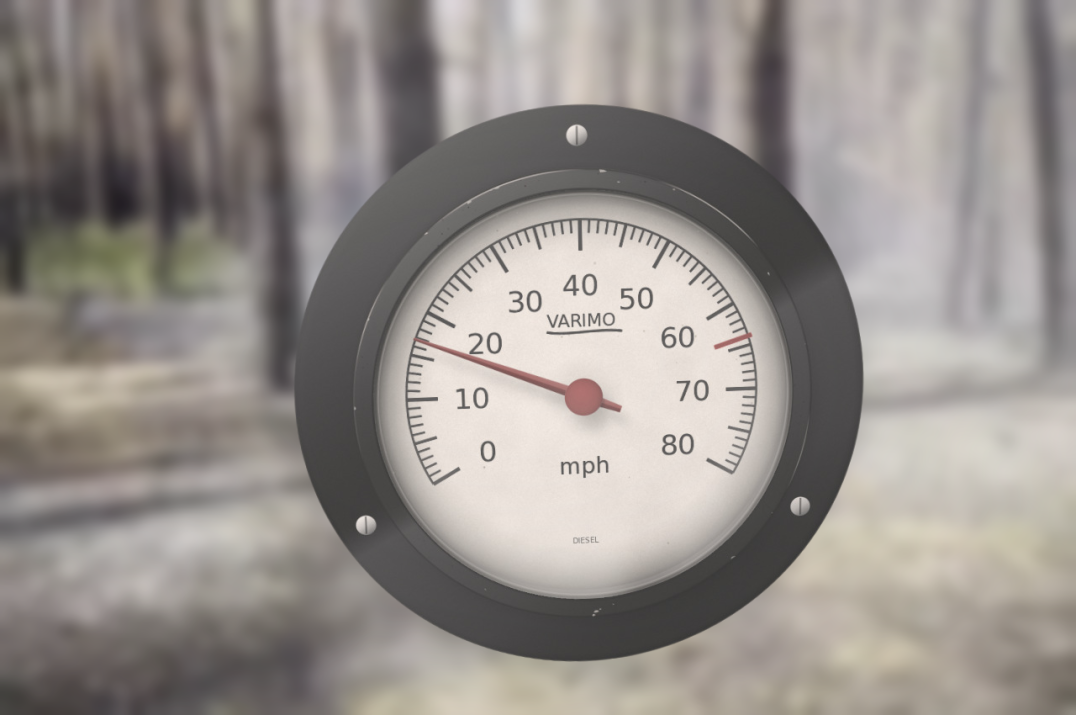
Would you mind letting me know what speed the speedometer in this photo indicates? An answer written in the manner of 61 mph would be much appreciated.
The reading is 17 mph
